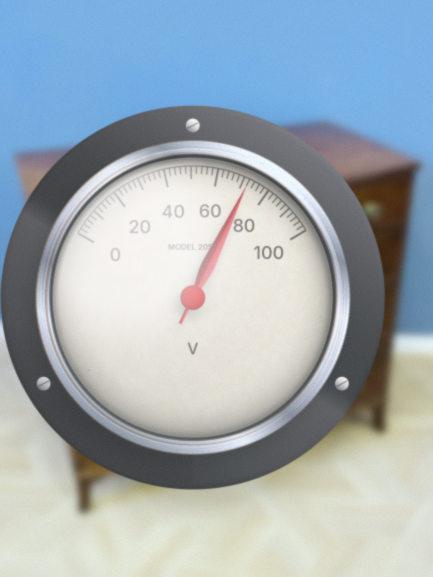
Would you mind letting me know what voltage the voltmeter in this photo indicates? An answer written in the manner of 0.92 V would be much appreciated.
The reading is 72 V
